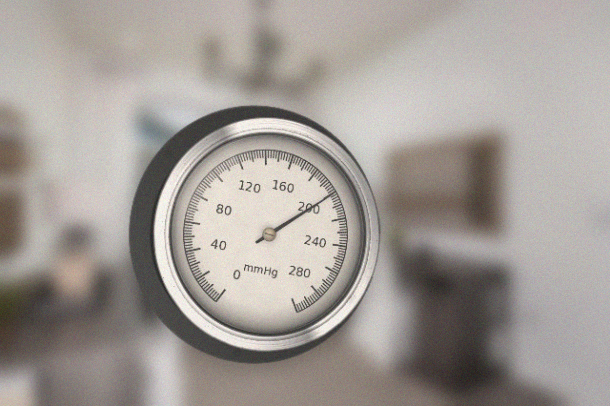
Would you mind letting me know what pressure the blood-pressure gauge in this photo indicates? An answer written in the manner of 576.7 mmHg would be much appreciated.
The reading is 200 mmHg
